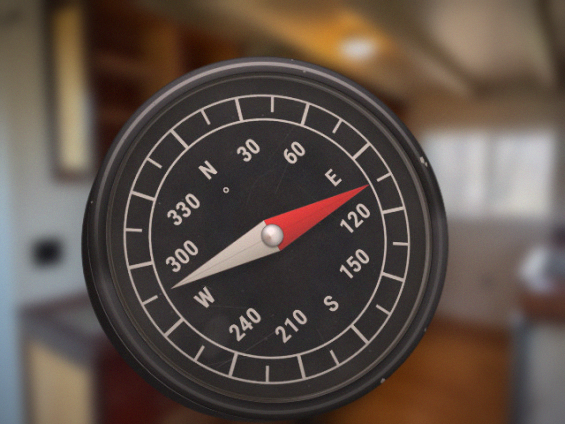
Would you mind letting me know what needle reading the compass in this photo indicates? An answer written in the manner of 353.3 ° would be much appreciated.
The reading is 105 °
